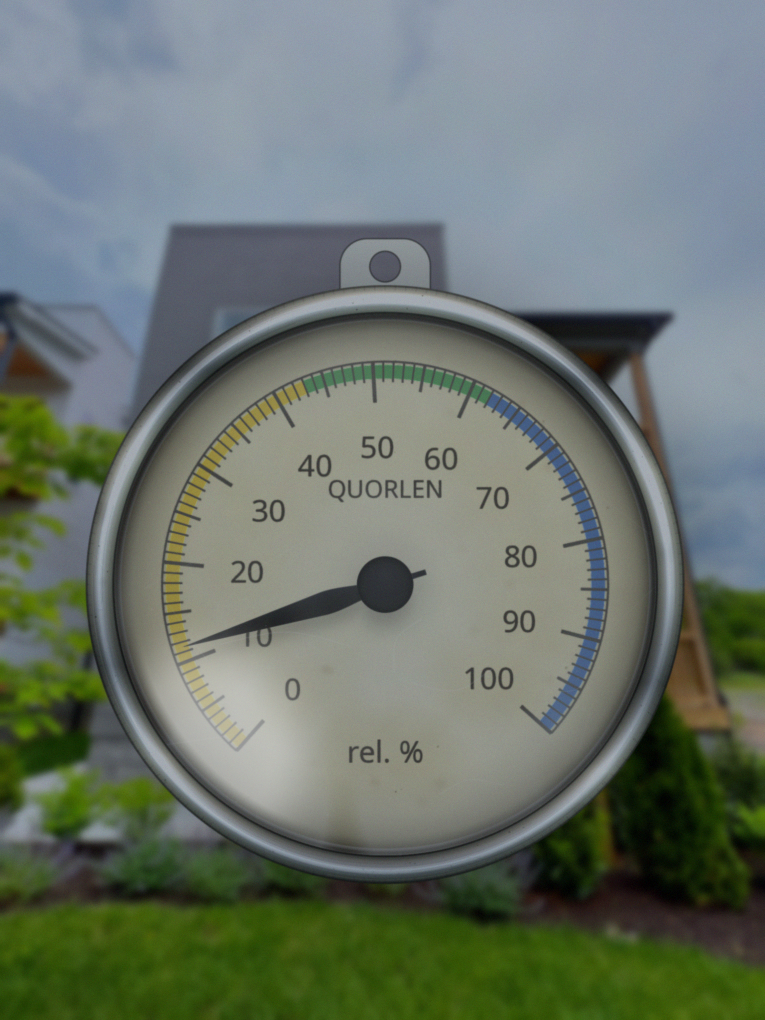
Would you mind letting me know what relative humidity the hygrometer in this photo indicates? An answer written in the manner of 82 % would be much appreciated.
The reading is 11.5 %
